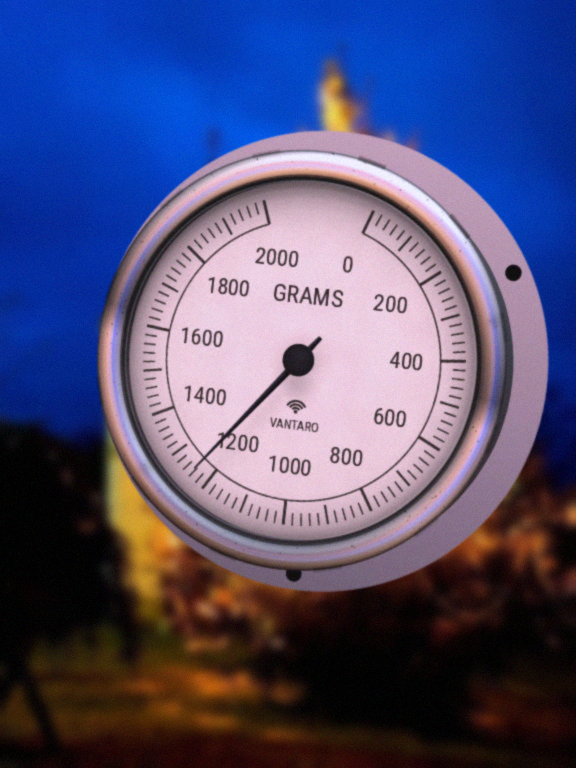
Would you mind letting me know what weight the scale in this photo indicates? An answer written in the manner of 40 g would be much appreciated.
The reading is 1240 g
